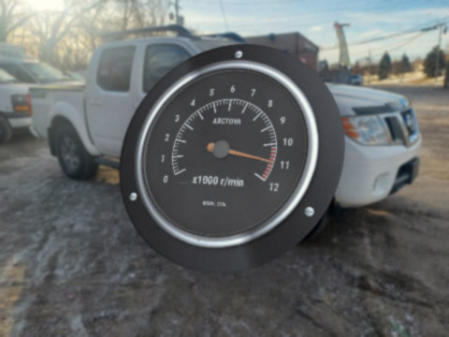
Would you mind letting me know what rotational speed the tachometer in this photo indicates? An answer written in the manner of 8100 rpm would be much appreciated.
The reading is 11000 rpm
